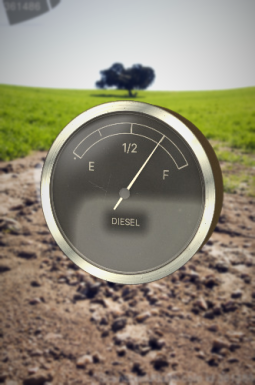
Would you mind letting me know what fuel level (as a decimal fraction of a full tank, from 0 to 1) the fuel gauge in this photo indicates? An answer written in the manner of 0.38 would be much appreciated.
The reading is 0.75
